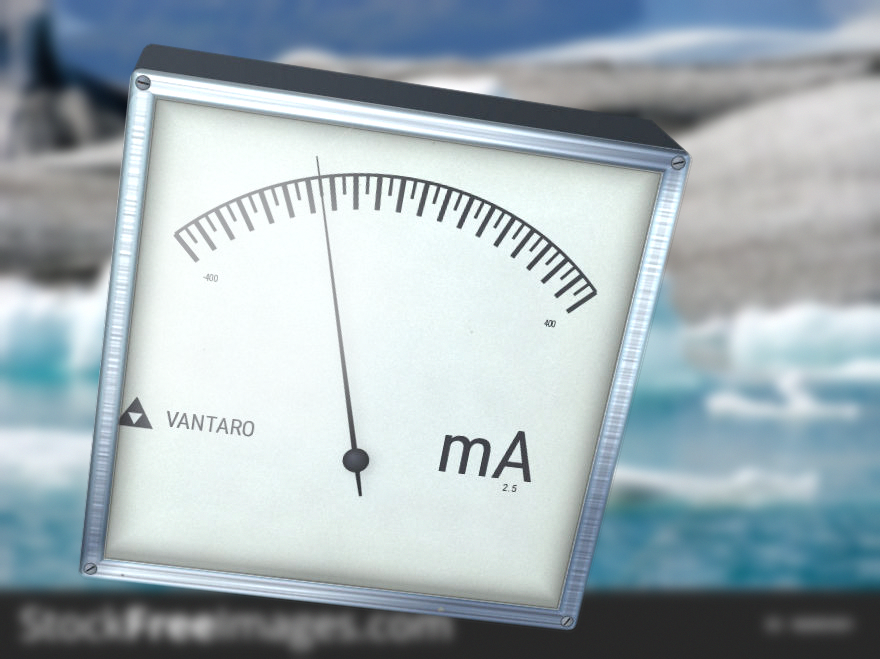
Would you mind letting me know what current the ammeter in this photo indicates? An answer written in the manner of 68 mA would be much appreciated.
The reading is -140 mA
